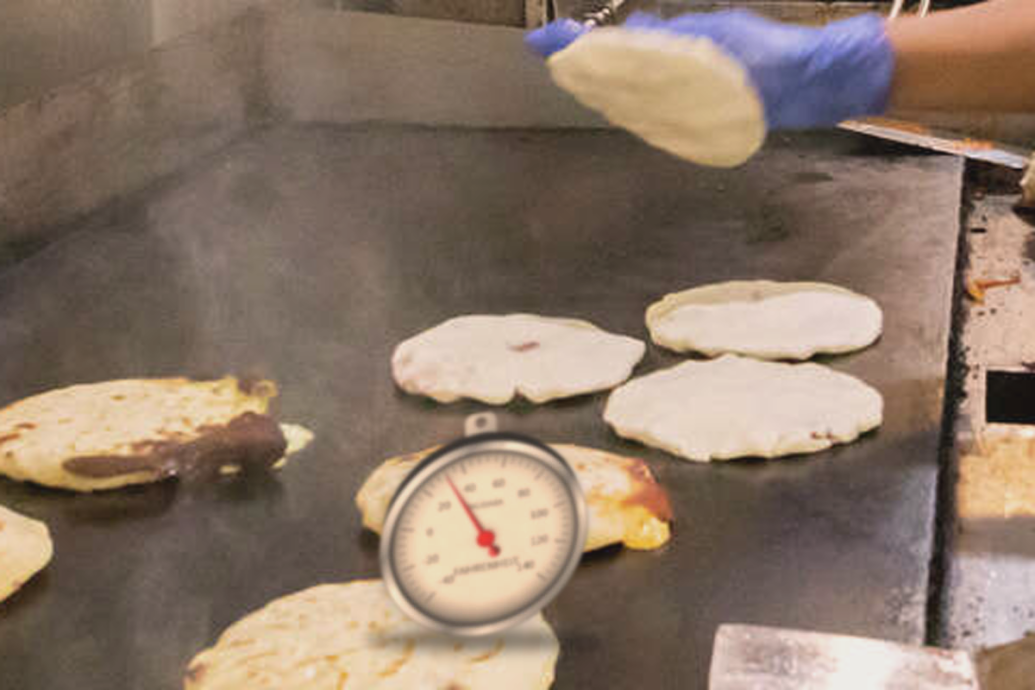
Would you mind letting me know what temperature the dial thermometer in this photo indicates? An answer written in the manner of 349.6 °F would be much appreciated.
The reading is 32 °F
